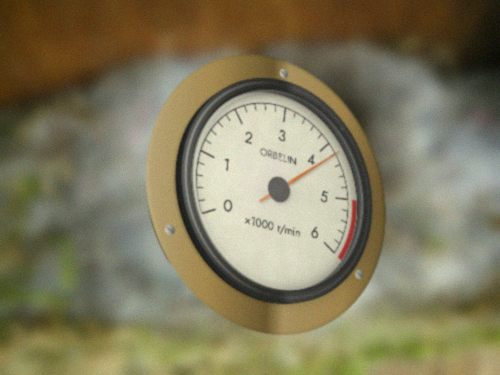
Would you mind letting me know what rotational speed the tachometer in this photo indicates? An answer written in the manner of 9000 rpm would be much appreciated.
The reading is 4200 rpm
